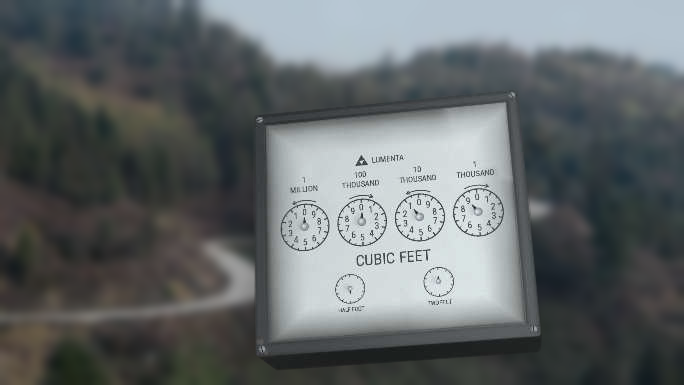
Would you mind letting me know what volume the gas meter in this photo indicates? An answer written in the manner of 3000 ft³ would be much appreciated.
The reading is 900 ft³
